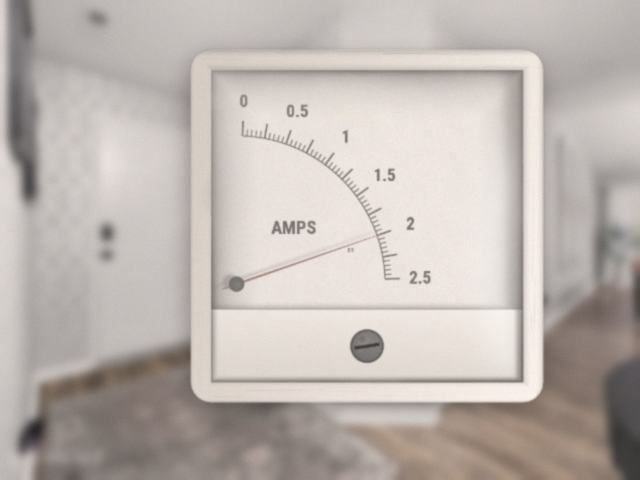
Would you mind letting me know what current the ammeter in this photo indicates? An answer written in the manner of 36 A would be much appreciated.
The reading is 2 A
